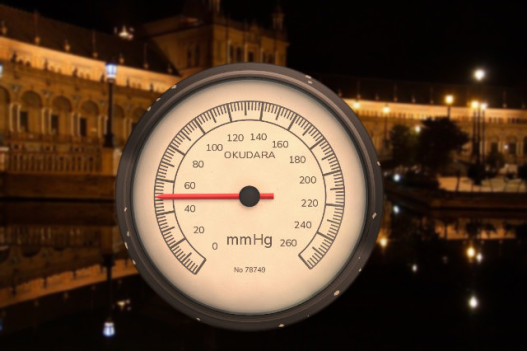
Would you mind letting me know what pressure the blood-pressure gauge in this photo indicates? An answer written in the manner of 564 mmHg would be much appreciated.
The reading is 50 mmHg
